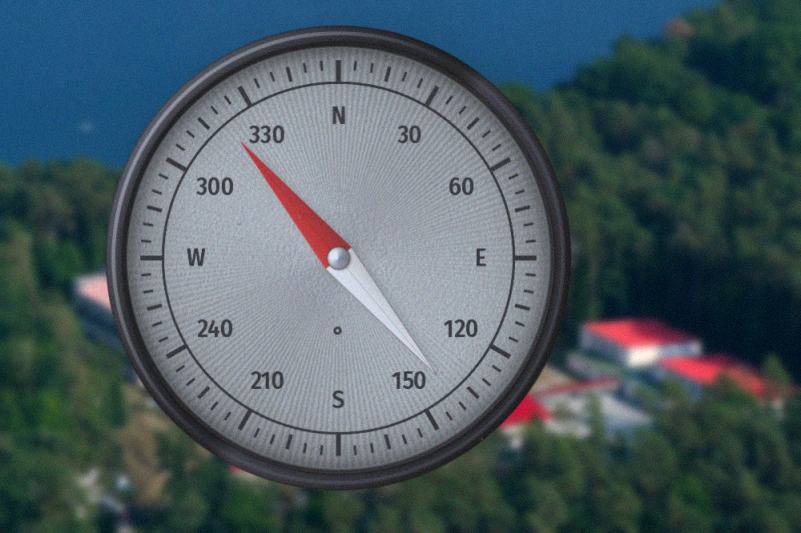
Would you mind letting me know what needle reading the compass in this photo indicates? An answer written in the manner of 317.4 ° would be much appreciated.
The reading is 320 °
